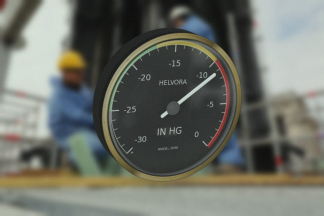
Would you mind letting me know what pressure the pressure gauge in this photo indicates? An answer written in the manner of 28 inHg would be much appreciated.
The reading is -9 inHg
